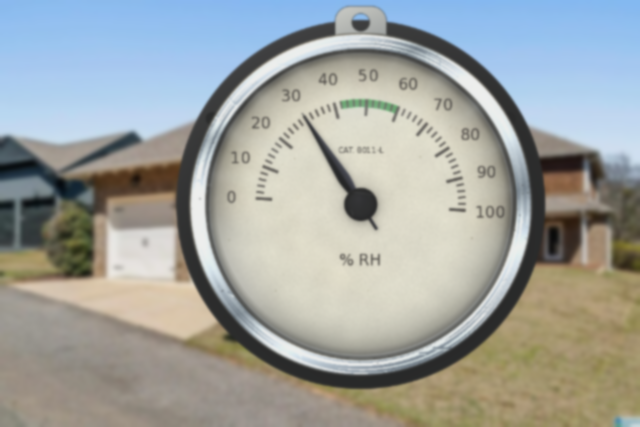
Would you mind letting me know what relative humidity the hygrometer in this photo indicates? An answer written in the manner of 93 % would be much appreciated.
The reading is 30 %
